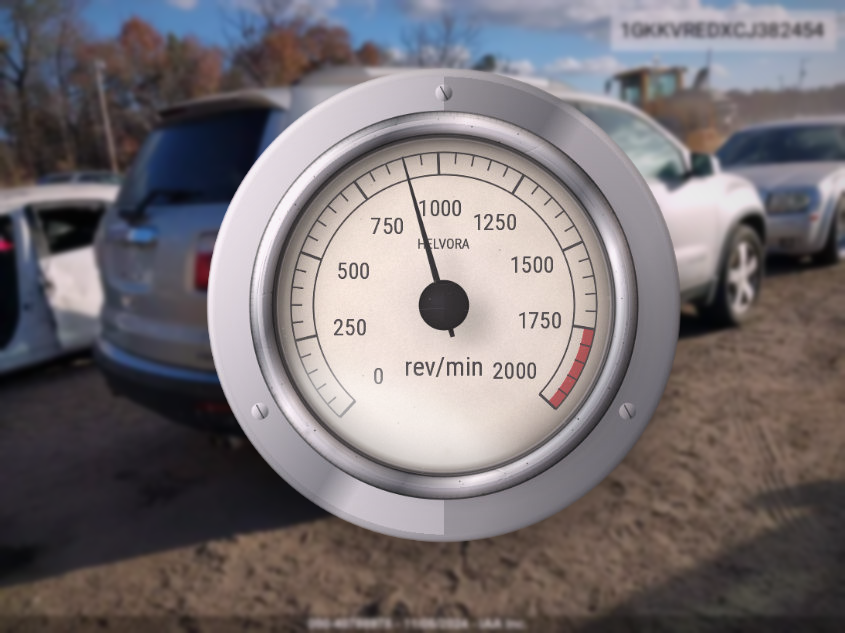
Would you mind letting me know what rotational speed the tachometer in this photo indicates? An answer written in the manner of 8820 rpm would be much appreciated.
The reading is 900 rpm
